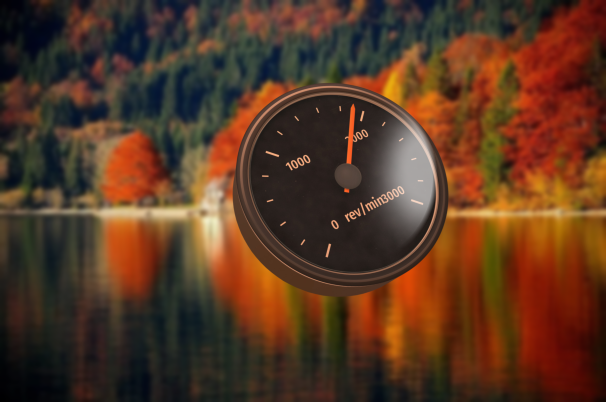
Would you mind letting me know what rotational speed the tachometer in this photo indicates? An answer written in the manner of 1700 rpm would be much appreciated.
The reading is 1900 rpm
